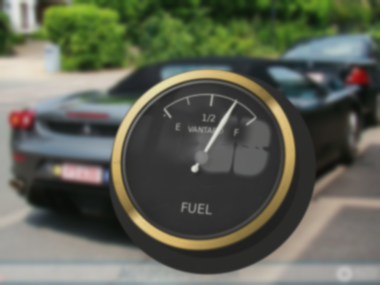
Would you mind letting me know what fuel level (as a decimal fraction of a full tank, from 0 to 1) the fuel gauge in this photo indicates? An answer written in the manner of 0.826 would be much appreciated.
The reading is 0.75
